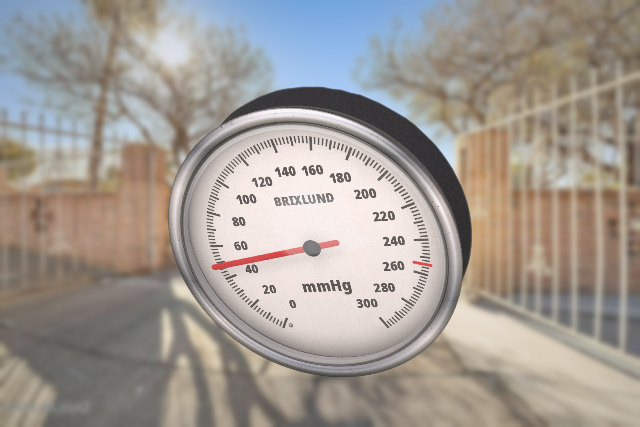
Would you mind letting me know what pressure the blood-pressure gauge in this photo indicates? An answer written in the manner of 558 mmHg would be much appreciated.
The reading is 50 mmHg
